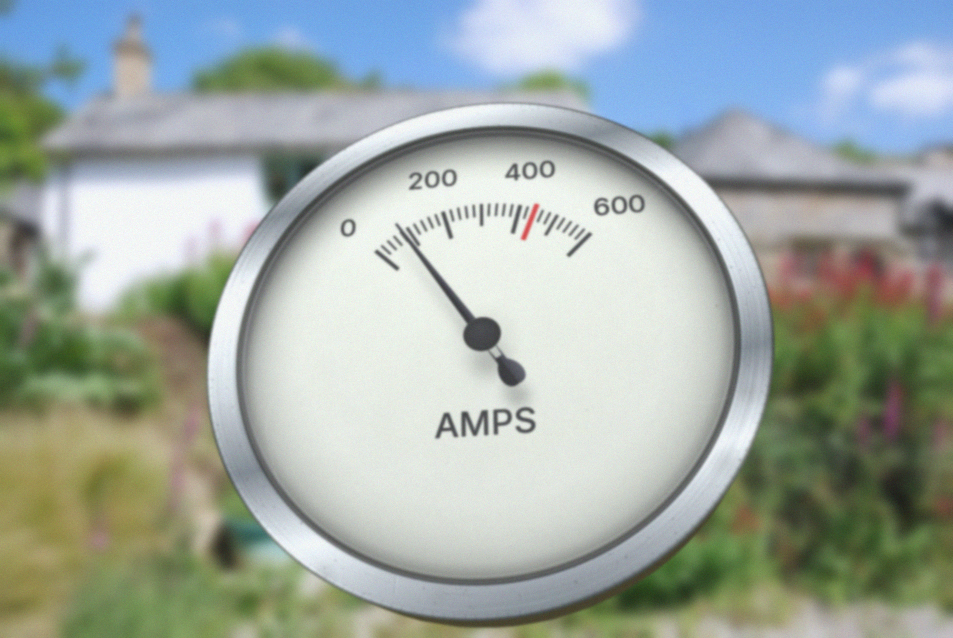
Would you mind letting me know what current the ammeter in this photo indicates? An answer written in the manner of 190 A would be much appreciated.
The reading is 80 A
